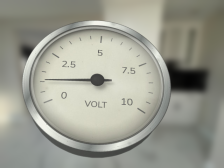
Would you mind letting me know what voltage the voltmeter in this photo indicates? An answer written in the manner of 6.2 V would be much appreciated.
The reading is 1 V
